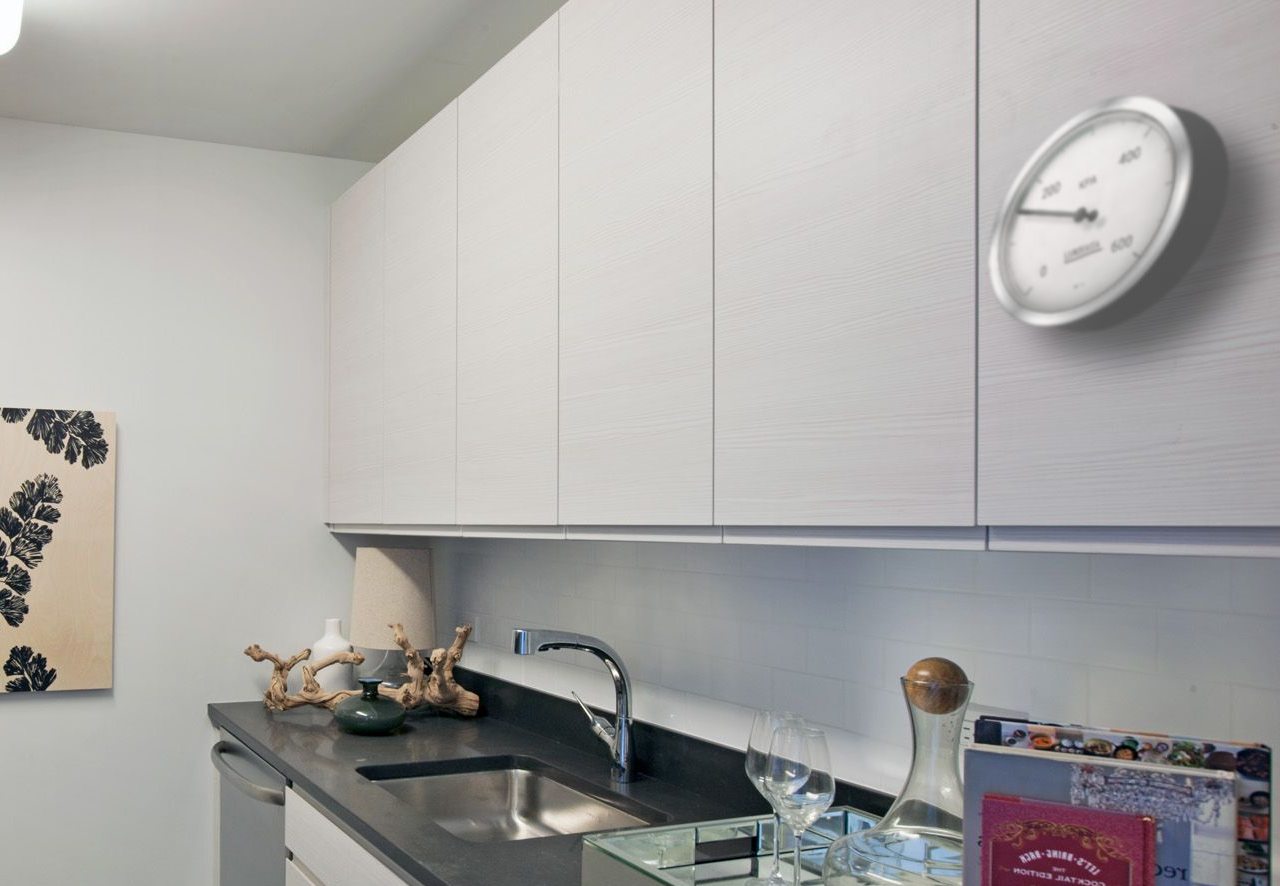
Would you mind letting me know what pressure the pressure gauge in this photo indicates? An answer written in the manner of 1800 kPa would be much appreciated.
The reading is 150 kPa
